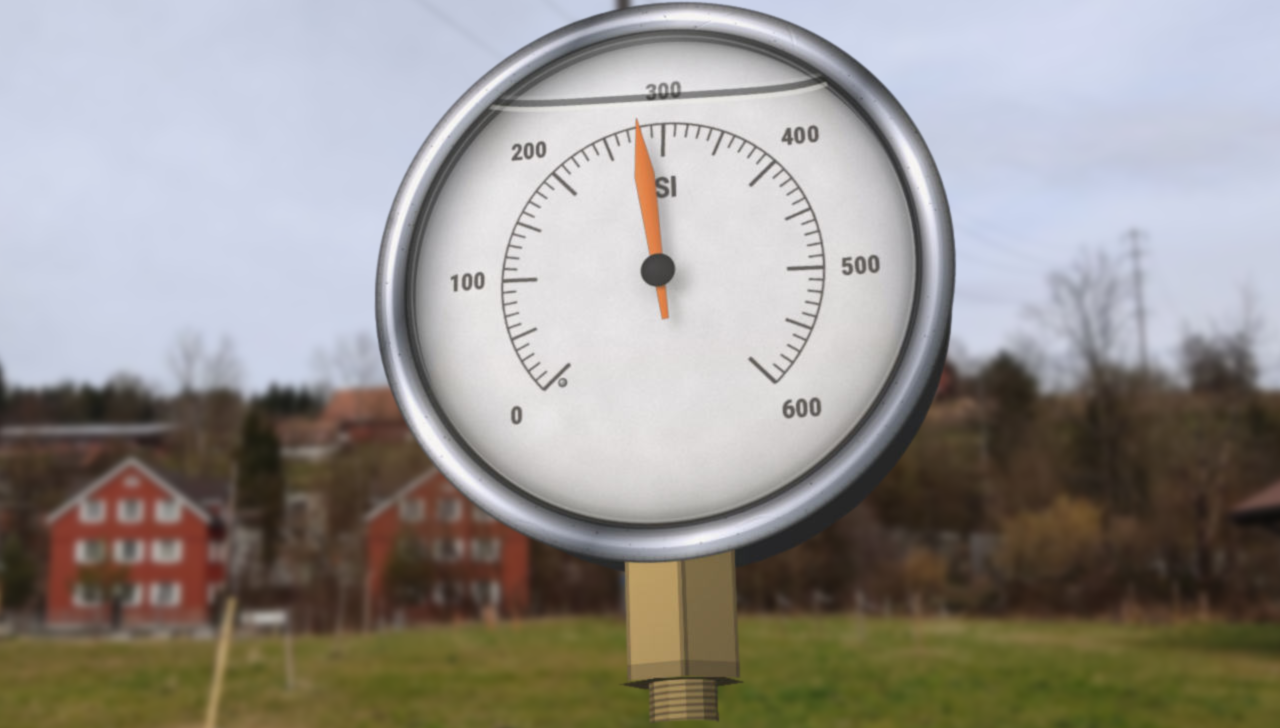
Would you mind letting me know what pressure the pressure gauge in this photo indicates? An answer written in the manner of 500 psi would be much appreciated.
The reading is 280 psi
